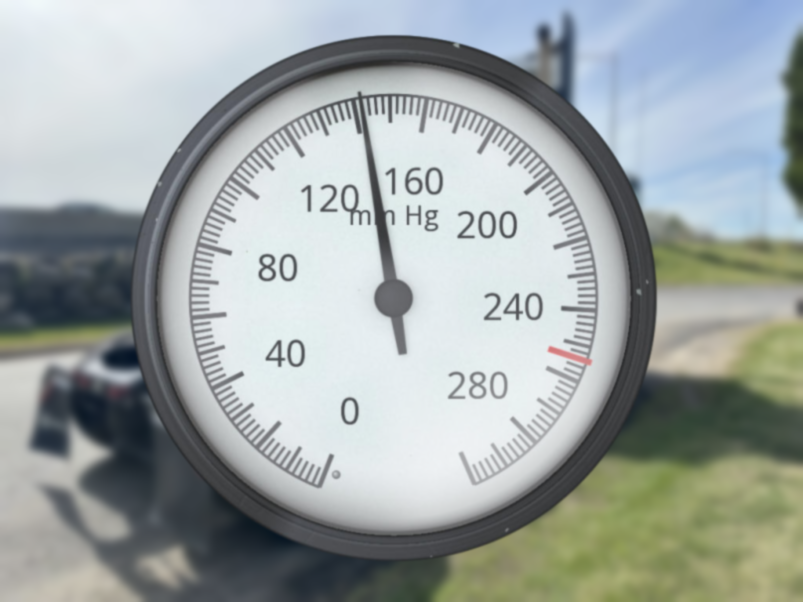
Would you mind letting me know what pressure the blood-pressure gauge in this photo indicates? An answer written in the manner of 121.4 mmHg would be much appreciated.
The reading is 142 mmHg
